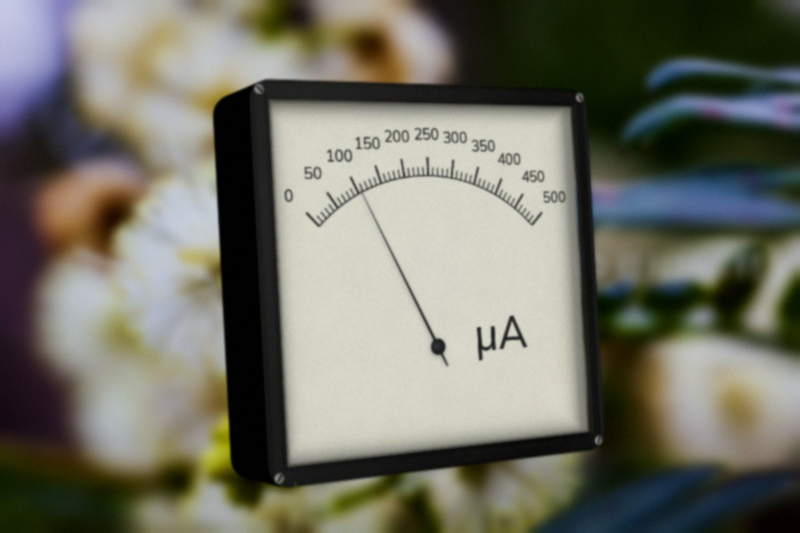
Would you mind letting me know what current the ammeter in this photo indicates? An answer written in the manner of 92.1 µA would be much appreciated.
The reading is 100 µA
